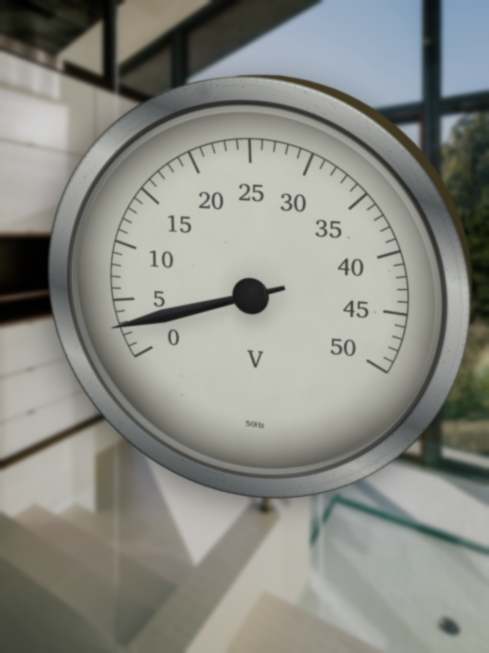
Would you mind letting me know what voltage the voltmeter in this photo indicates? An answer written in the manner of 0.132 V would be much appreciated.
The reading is 3 V
